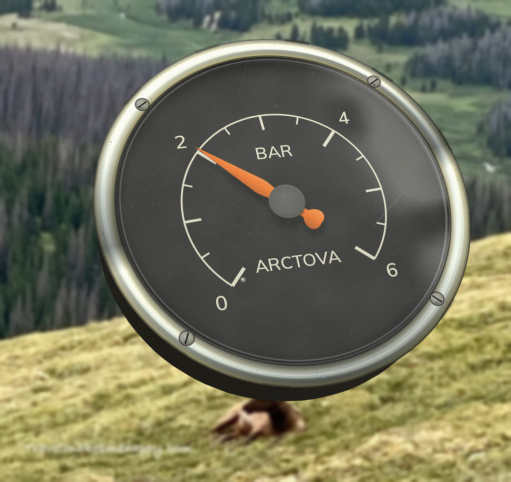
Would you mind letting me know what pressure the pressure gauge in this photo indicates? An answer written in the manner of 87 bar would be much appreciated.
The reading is 2 bar
